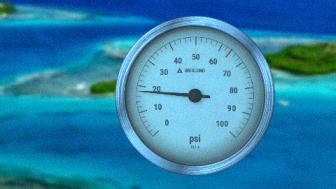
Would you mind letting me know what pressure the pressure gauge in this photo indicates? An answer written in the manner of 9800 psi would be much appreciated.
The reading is 18 psi
